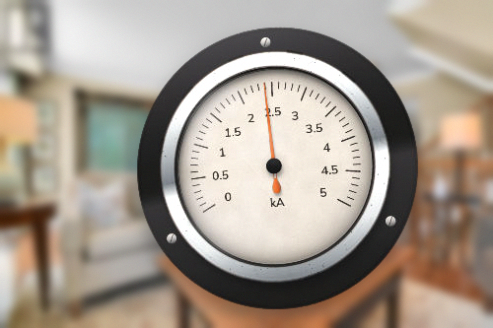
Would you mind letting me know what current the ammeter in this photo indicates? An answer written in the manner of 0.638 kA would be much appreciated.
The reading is 2.4 kA
